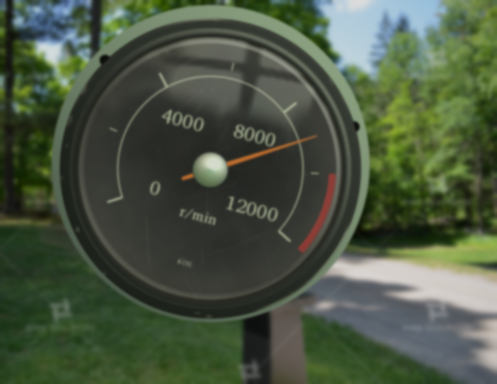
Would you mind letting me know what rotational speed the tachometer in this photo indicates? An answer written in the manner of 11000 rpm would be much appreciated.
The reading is 9000 rpm
